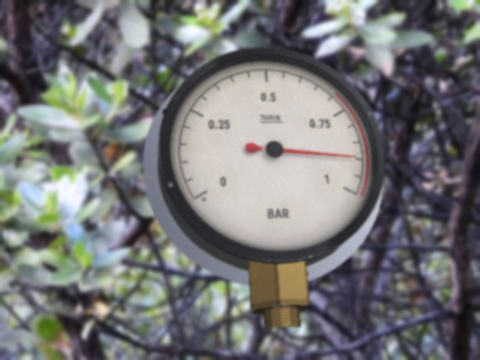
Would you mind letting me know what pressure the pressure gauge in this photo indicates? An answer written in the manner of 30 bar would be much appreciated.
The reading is 0.9 bar
